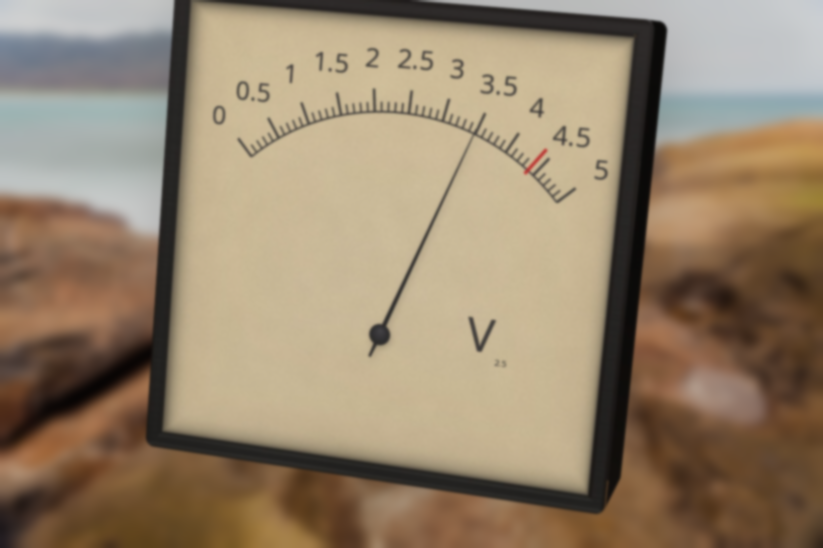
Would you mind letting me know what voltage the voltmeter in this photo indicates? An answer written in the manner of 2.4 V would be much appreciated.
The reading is 3.5 V
